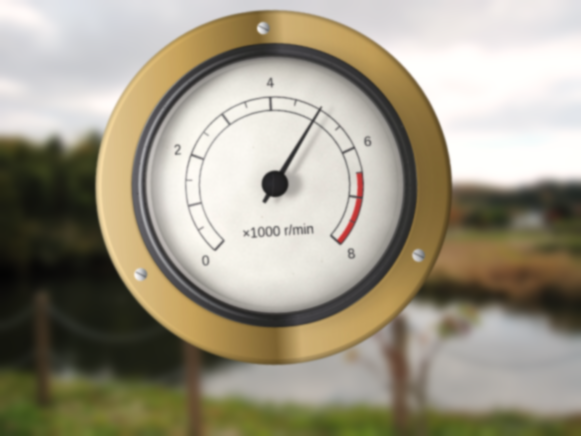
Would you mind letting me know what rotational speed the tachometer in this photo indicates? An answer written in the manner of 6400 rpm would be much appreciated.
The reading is 5000 rpm
